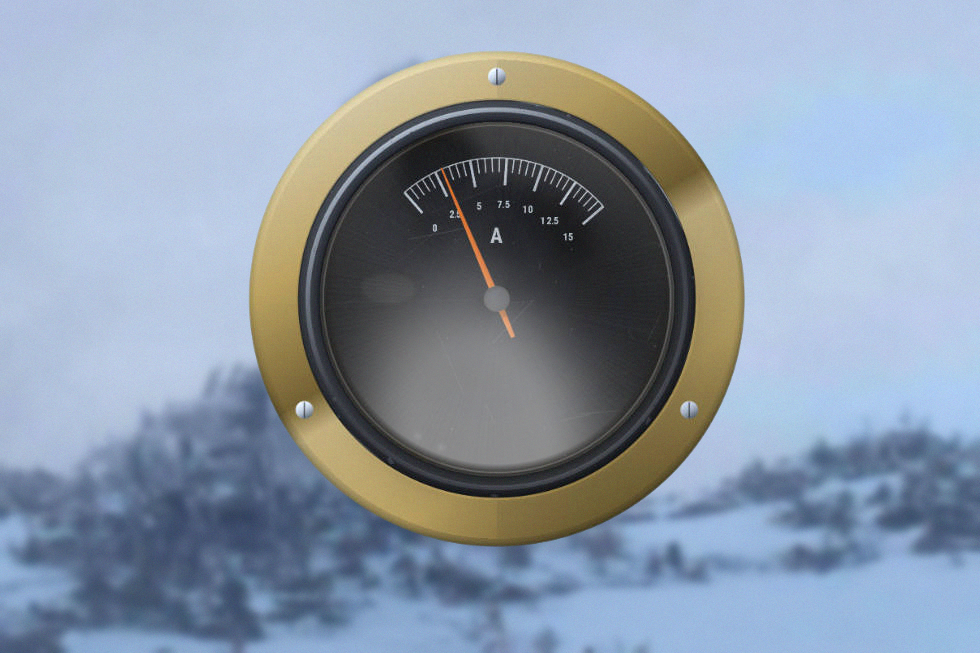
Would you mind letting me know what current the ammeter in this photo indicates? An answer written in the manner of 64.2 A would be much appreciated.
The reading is 3 A
